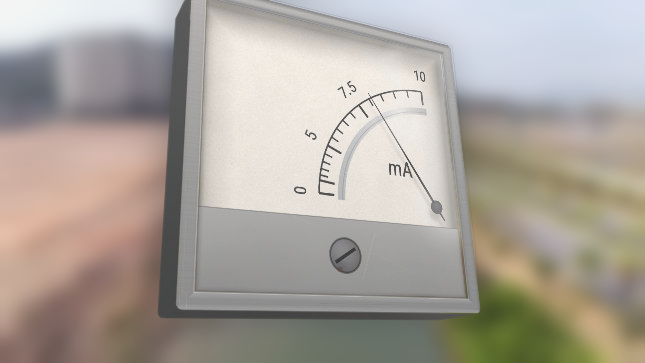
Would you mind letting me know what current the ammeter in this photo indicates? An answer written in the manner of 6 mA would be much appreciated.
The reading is 8 mA
